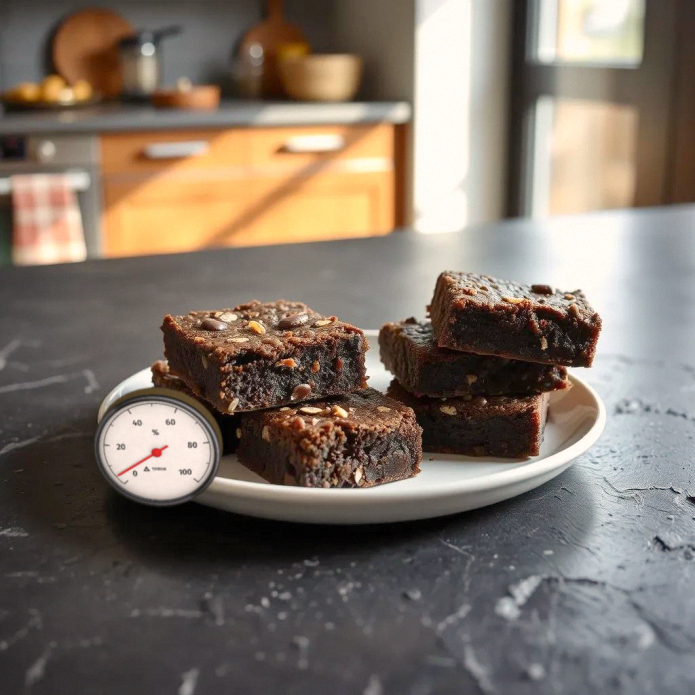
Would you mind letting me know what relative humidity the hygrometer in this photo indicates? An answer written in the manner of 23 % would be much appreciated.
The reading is 5 %
